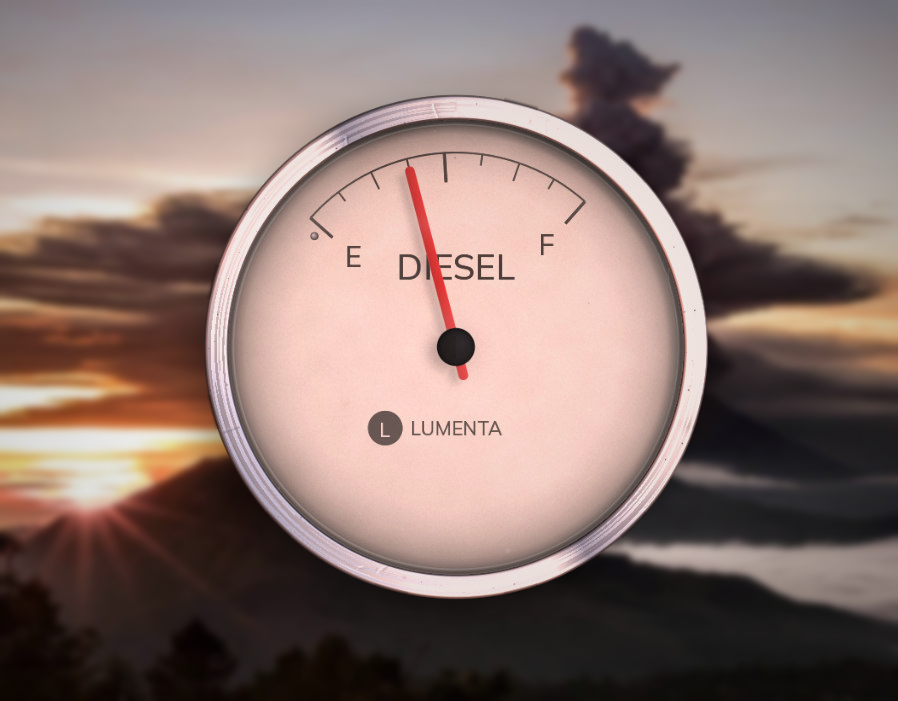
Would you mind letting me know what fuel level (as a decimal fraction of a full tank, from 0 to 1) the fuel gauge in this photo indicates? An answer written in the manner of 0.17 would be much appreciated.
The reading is 0.375
